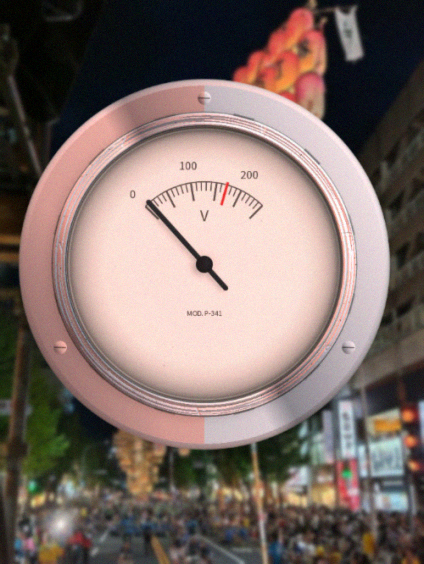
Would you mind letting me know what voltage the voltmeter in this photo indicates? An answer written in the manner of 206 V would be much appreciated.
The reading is 10 V
